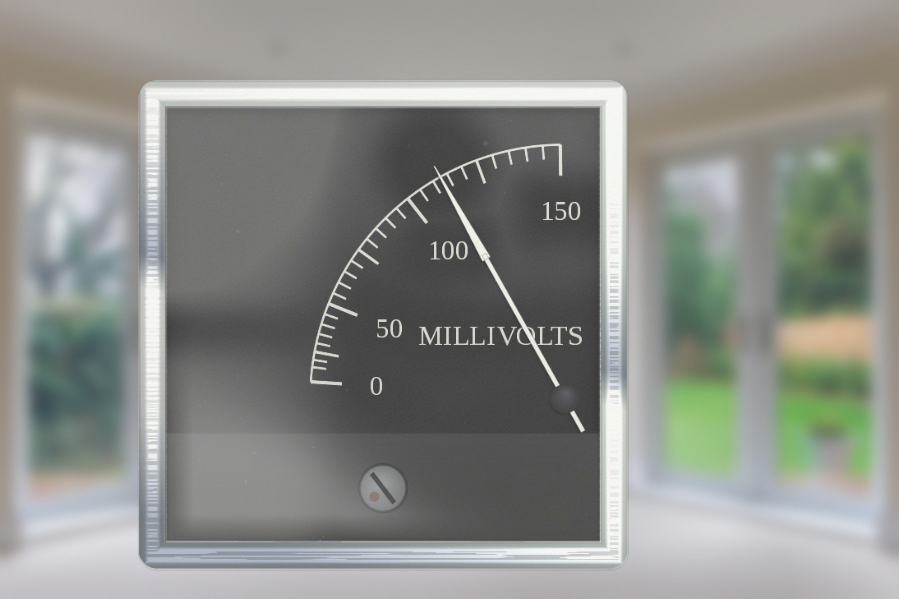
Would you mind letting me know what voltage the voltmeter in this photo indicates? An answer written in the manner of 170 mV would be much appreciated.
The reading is 112.5 mV
